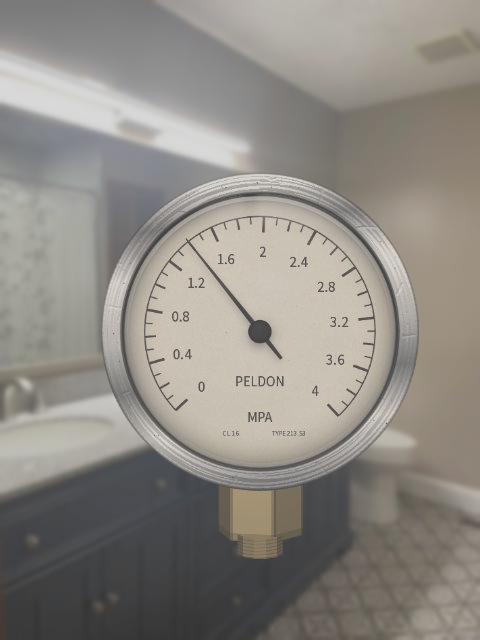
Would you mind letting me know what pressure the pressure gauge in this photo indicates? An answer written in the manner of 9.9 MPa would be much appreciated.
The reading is 1.4 MPa
